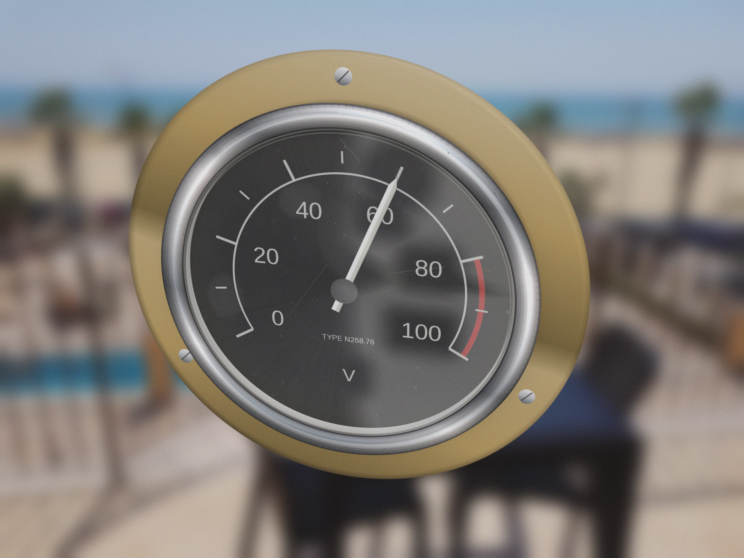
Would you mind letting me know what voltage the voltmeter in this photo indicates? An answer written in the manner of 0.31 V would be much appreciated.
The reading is 60 V
